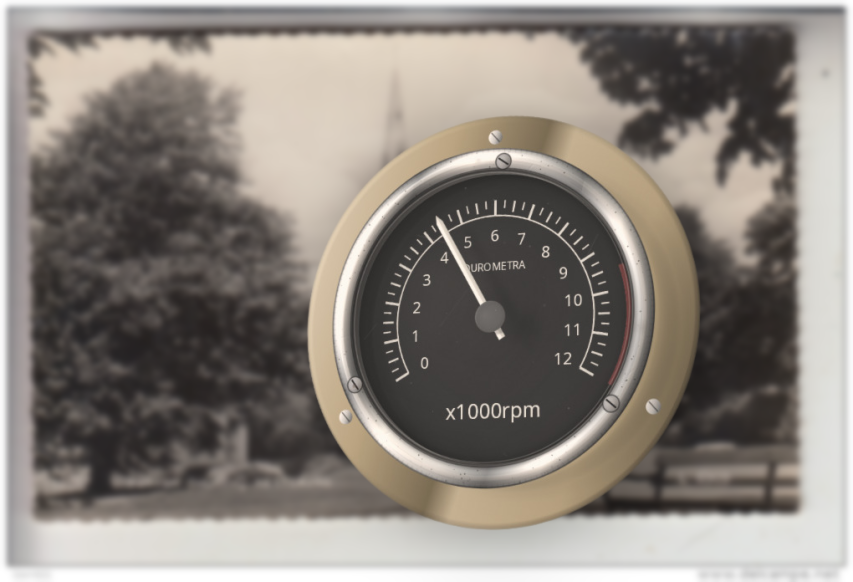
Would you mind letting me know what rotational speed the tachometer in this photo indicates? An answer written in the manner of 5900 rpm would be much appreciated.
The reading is 4500 rpm
